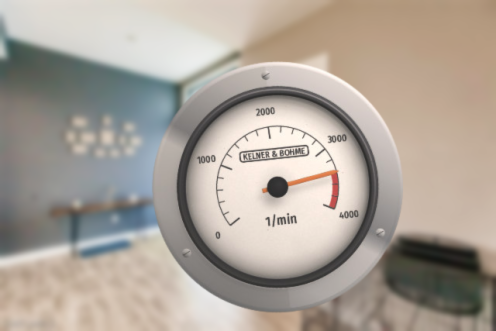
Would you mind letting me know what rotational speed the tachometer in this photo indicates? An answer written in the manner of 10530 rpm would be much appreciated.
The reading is 3400 rpm
